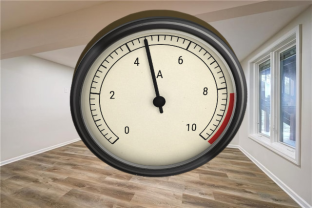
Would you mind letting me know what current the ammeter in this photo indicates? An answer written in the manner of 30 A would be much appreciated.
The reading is 4.6 A
